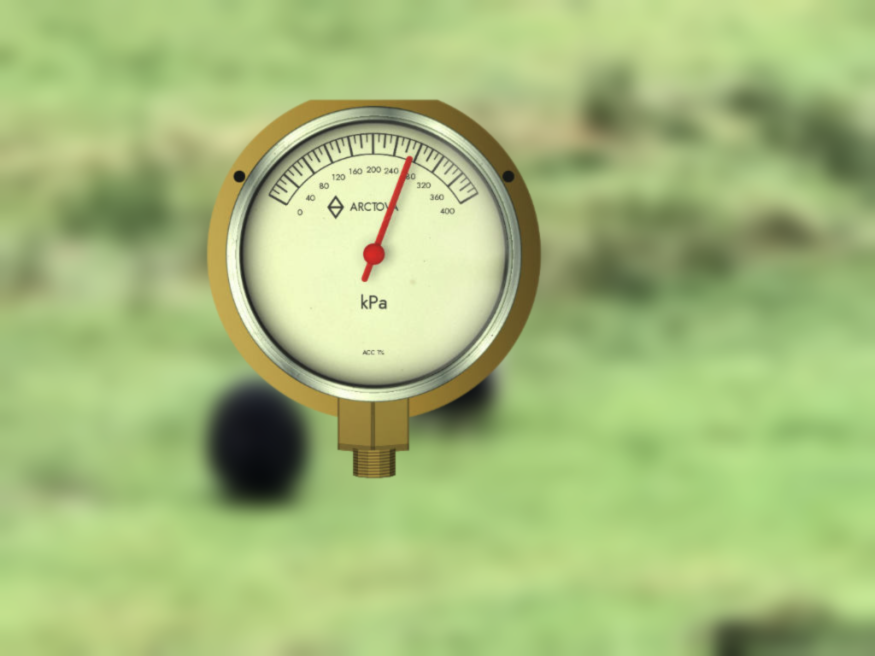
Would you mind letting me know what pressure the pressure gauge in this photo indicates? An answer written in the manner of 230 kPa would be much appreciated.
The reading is 270 kPa
